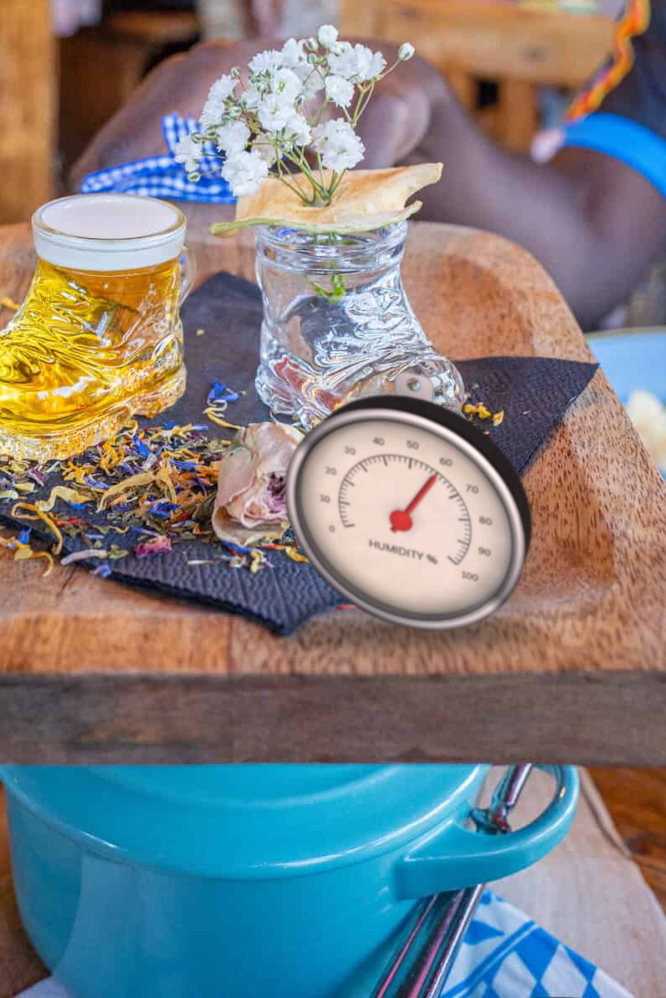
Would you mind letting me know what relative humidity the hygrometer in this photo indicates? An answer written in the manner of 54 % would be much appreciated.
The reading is 60 %
